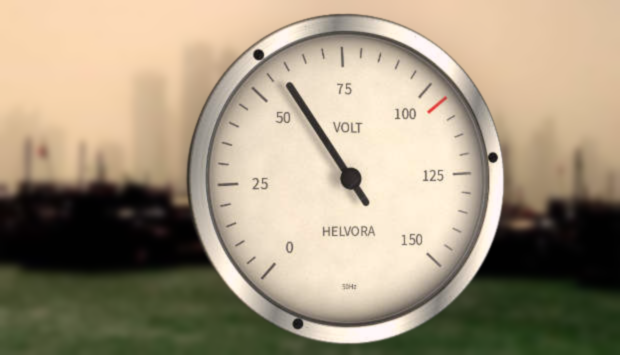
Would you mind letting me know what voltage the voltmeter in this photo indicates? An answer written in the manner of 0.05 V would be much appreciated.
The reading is 57.5 V
